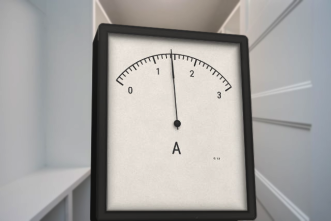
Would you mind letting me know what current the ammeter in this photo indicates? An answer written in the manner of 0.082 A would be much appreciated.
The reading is 1.4 A
